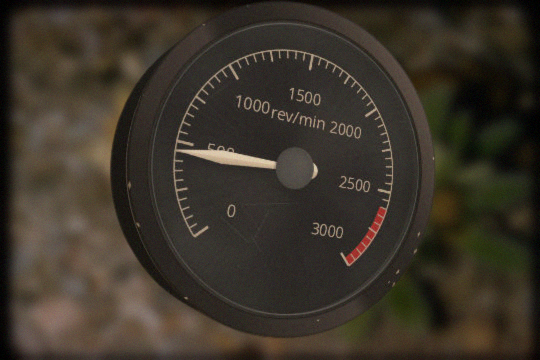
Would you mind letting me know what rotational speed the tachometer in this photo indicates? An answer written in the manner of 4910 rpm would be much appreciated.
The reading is 450 rpm
